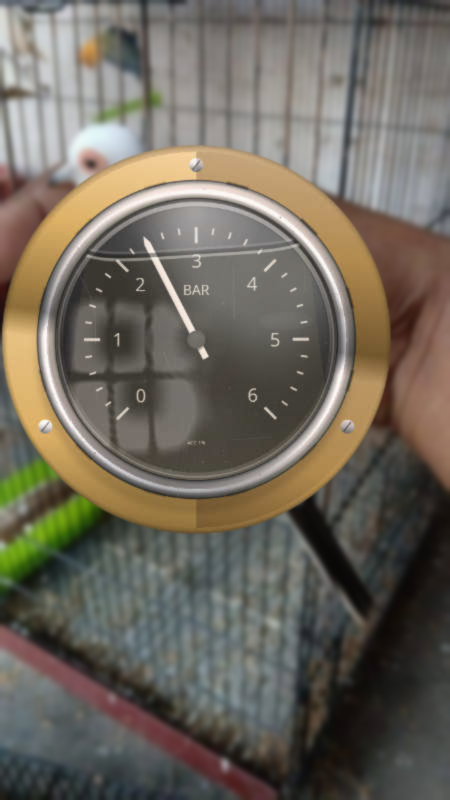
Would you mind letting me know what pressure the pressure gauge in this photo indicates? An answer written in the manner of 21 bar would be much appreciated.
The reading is 2.4 bar
